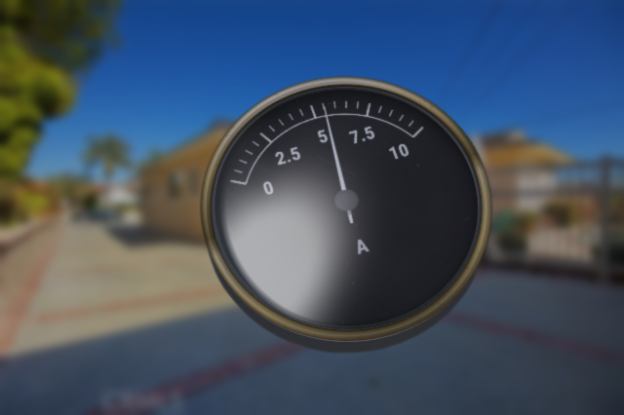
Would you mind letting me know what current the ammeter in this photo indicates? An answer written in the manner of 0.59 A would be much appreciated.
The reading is 5.5 A
